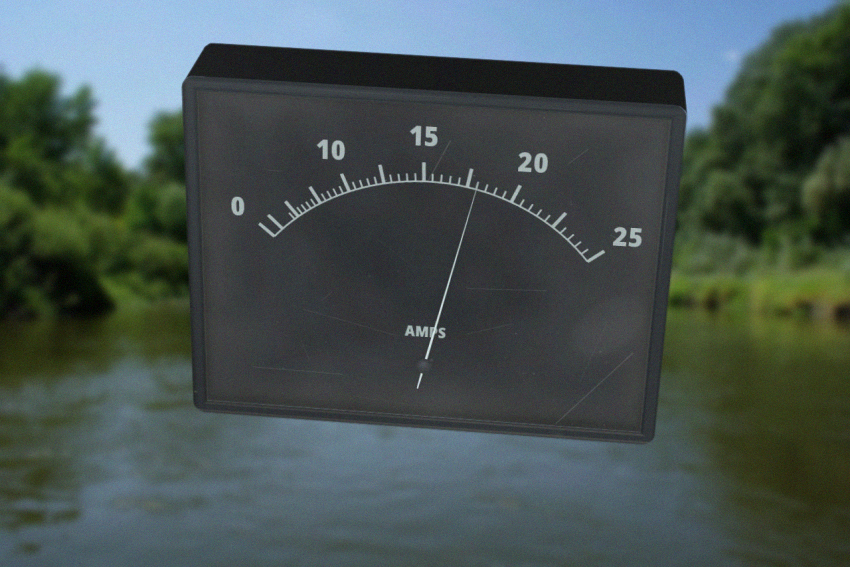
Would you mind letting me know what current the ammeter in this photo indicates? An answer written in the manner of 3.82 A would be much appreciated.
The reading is 18 A
